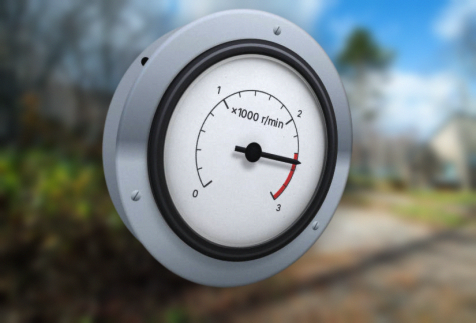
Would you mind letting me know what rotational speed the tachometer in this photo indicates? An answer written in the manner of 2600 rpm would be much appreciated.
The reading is 2500 rpm
